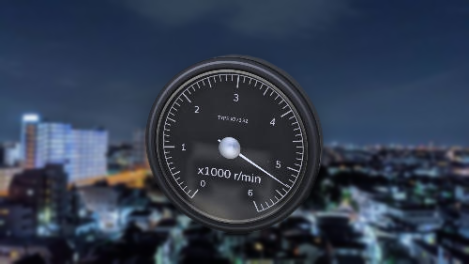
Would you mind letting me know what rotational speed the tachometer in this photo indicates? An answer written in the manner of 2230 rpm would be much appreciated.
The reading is 5300 rpm
